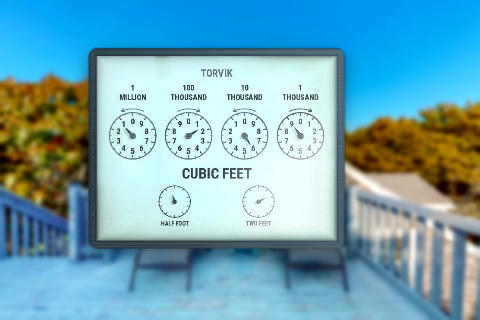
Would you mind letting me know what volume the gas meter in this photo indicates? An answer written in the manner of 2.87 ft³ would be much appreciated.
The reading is 115900 ft³
